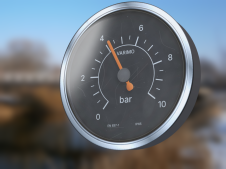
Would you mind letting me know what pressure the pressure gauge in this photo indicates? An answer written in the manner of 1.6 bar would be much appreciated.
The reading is 4.25 bar
